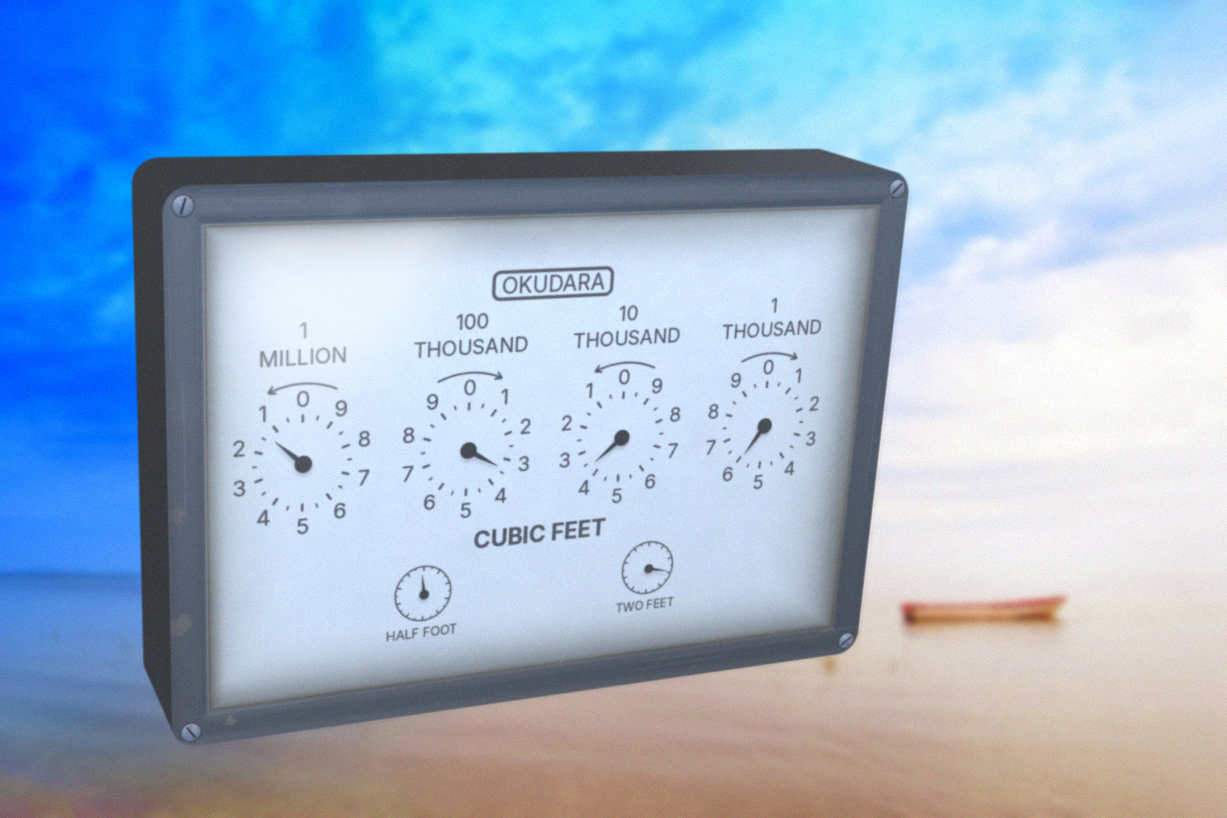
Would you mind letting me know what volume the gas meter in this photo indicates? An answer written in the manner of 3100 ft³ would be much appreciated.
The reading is 133600 ft³
